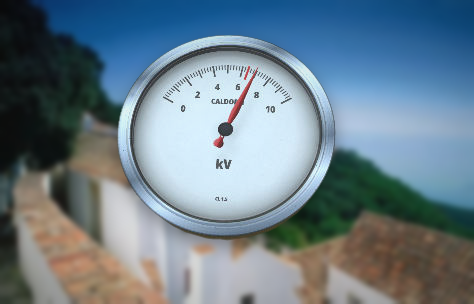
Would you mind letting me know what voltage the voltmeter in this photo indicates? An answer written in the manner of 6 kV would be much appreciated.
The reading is 7 kV
